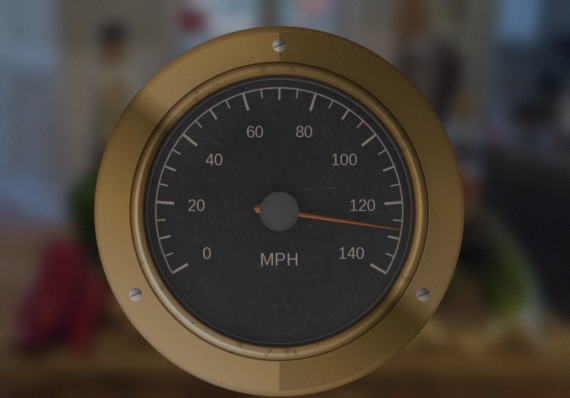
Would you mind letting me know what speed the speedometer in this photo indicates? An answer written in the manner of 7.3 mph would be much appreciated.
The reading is 127.5 mph
